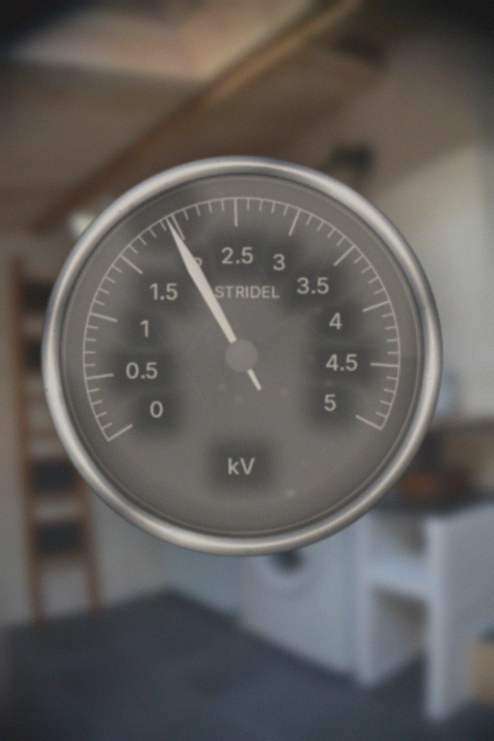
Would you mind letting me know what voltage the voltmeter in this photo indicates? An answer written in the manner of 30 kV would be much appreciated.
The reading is 1.95 kV
